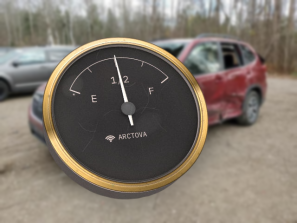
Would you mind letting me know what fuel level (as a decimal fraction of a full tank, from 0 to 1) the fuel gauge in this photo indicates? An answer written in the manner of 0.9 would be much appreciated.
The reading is 0.5
